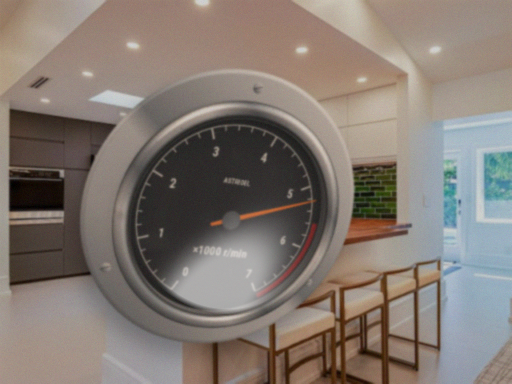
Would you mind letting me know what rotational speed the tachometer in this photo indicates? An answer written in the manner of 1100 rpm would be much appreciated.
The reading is 5200 rpm
